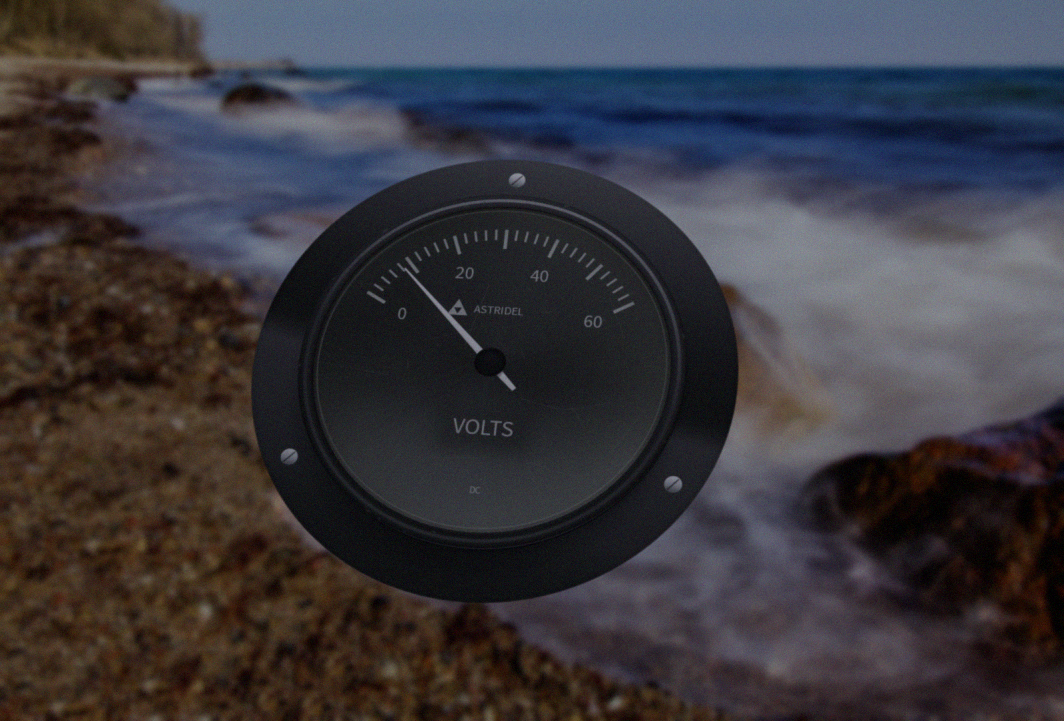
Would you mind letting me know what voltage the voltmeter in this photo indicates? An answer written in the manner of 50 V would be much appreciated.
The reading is 8 V
